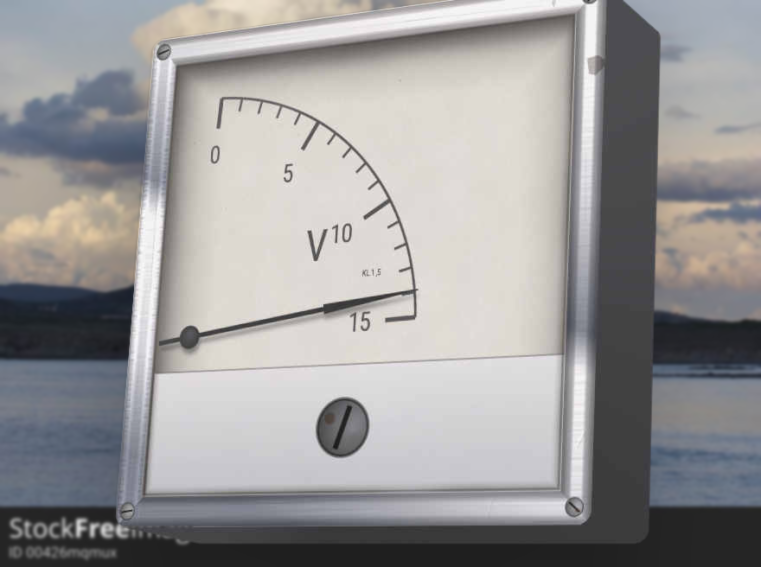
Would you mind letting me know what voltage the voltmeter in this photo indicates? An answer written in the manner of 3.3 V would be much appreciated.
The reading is 14 V
